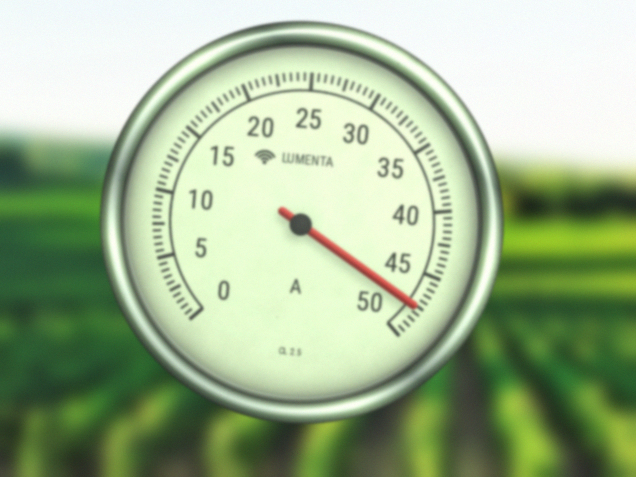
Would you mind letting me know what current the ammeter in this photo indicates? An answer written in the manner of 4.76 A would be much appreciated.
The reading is 47.5 A
